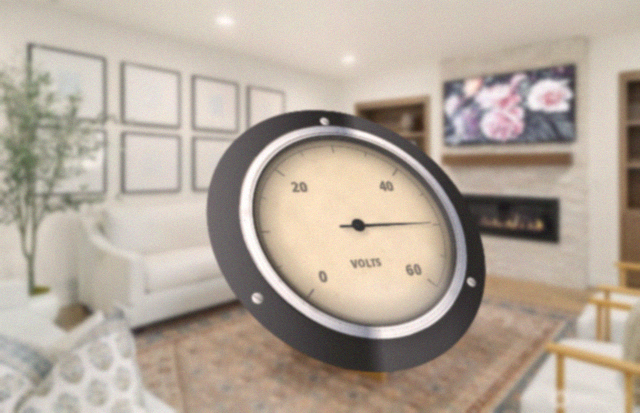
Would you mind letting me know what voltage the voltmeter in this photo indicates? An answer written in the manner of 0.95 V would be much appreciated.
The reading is 50 V
